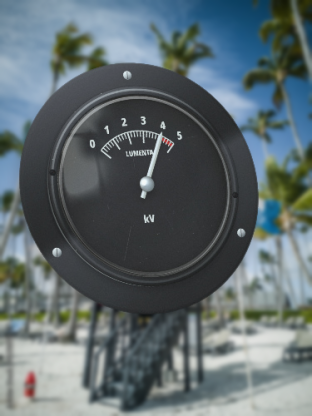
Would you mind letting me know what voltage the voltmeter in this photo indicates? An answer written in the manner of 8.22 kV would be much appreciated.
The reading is 4 kV
